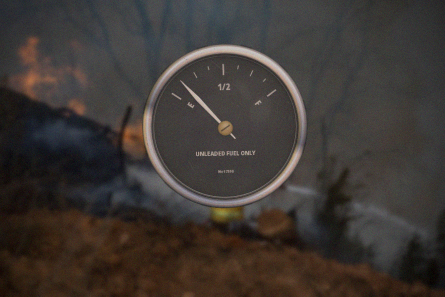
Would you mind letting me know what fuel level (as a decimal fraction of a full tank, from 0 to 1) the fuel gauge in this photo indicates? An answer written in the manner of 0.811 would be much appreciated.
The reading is 0.125
